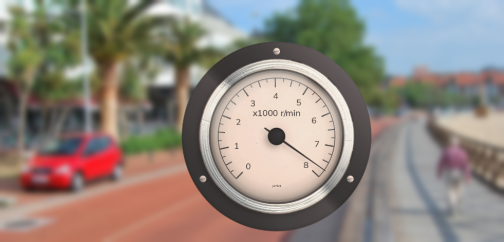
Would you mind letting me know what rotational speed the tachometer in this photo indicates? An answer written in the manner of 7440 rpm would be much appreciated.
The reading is 7750 rpm
